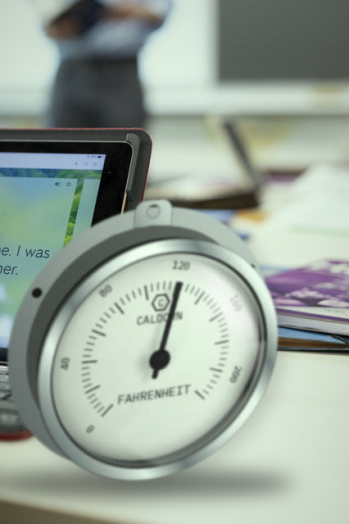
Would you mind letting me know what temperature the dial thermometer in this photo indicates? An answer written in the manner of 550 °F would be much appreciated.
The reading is 120 °F
